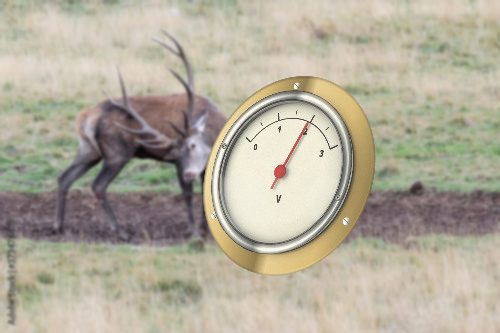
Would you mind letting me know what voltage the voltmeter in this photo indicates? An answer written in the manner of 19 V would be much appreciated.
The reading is 2 V
